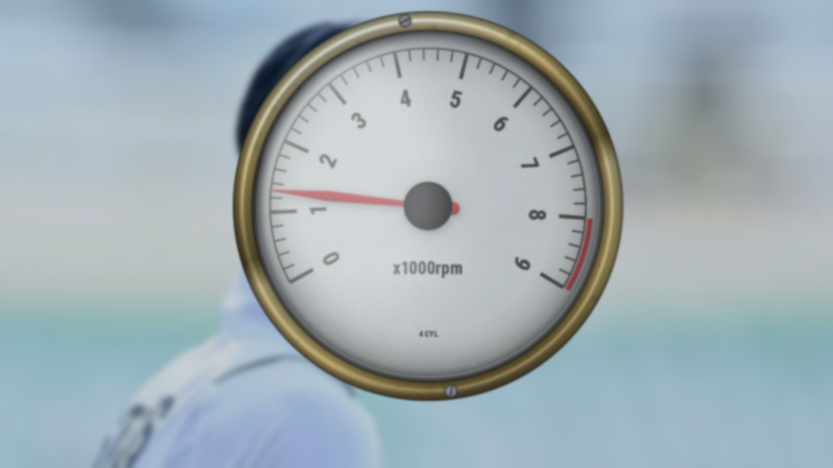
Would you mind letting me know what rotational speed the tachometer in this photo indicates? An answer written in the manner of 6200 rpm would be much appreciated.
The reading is 1300 rpm
